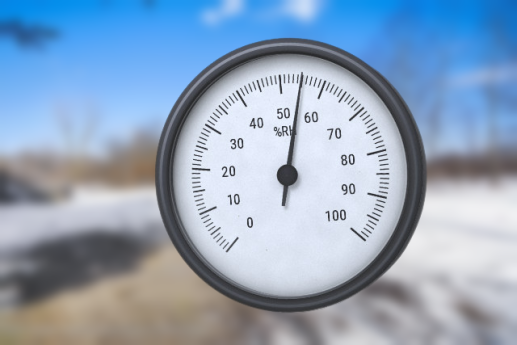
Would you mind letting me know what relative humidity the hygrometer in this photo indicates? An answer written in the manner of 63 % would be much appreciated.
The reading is 55 %
